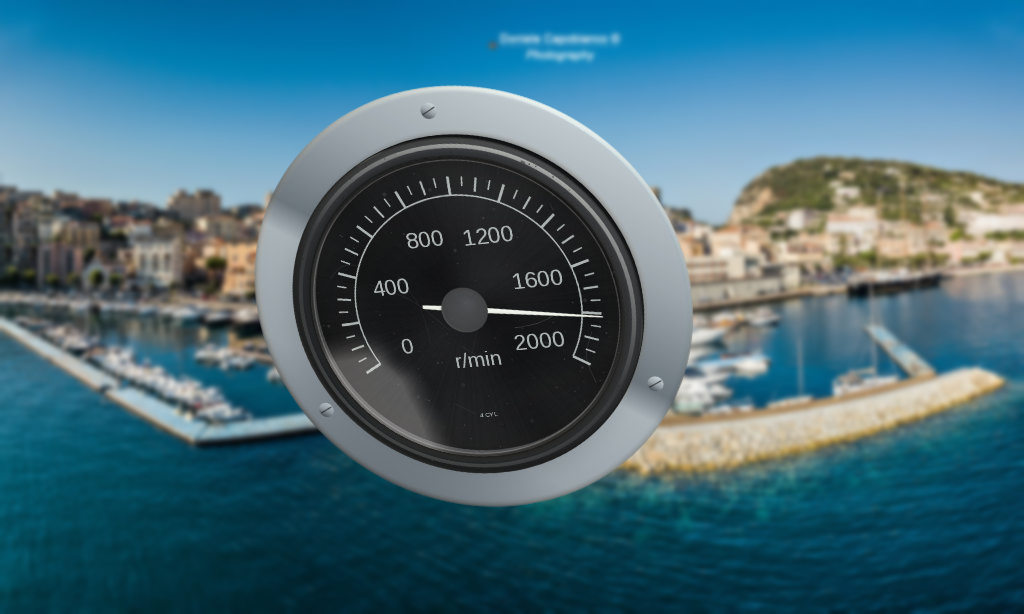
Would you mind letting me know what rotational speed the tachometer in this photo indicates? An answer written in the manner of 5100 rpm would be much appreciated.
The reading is 1800 rpm
